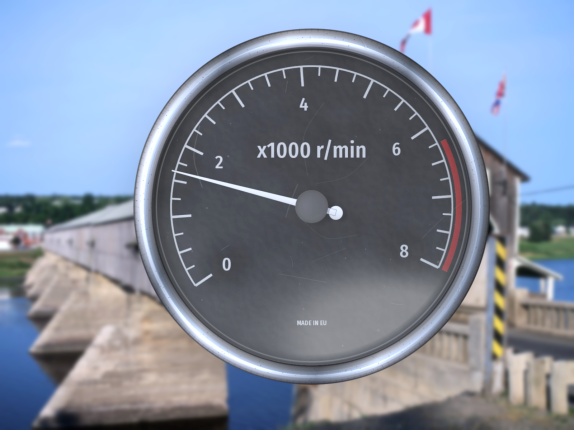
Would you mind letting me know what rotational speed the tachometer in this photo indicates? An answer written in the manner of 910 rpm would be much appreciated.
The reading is 1625 rpm
